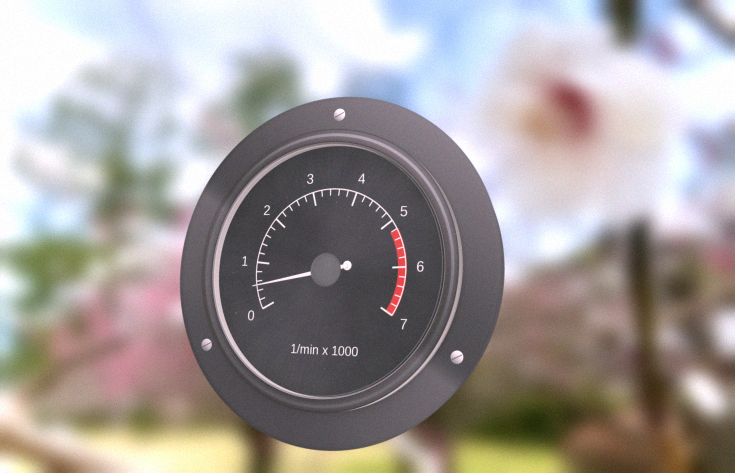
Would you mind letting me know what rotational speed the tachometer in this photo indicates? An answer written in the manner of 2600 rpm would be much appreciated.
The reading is 500 rpm
